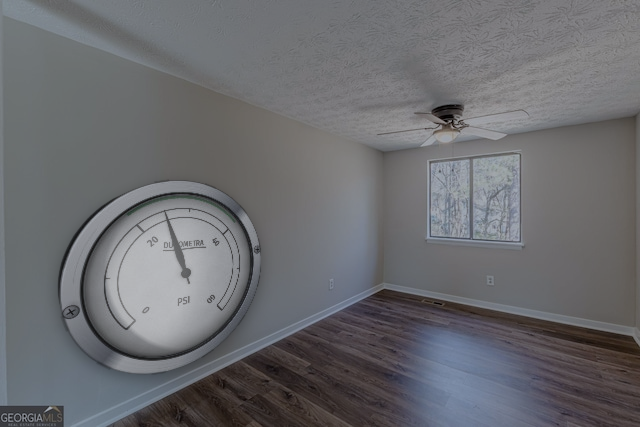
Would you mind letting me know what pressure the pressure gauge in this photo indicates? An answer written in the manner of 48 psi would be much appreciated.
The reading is 25 psi
